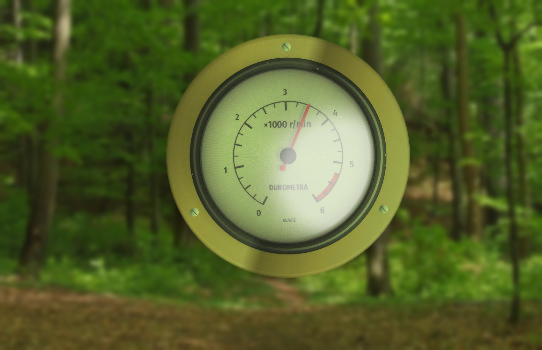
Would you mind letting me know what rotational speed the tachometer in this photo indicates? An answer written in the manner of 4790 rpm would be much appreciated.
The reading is 3500 rpm
